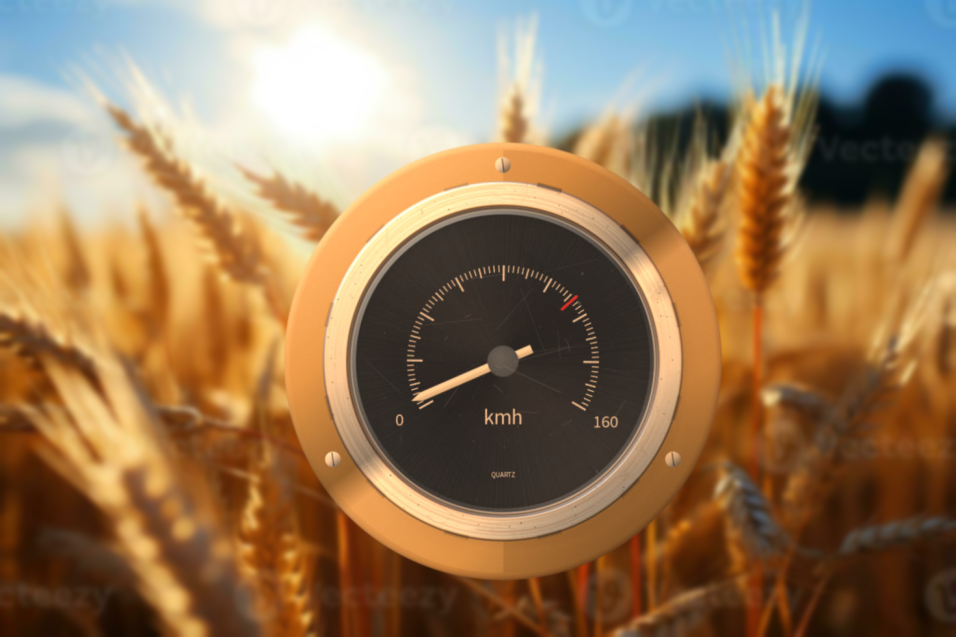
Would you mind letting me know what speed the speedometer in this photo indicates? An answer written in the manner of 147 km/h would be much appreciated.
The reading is 4 km/h
